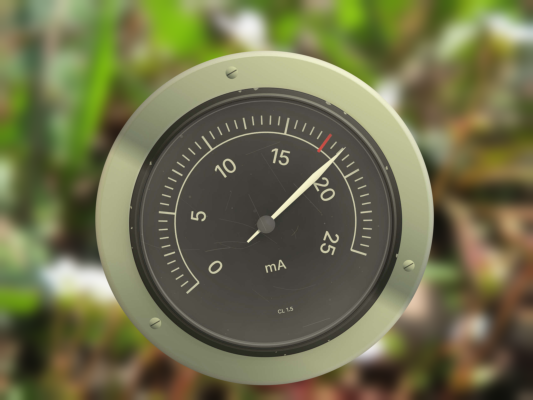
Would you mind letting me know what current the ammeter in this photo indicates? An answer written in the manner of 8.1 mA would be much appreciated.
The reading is 18.5 mA
